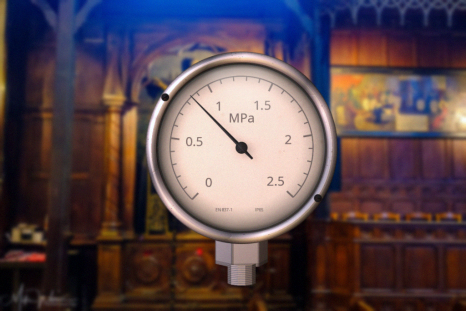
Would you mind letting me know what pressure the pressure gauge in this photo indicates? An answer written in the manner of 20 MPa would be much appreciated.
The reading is 0.85 MPa
